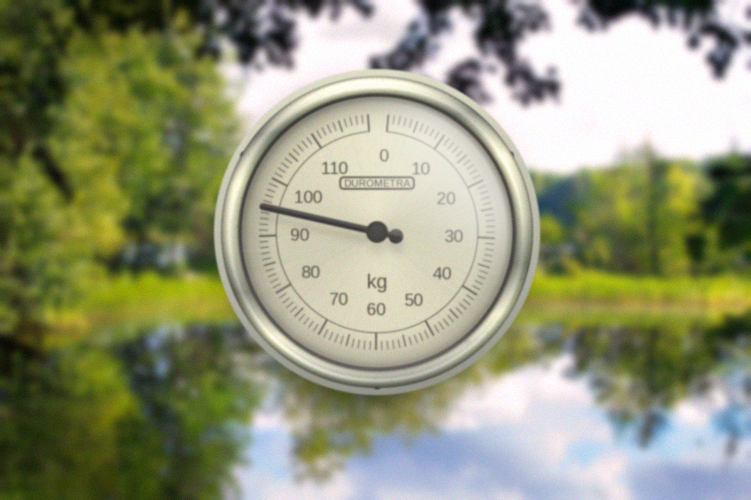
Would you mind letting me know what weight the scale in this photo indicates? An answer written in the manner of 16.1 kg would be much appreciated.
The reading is 95 kg
